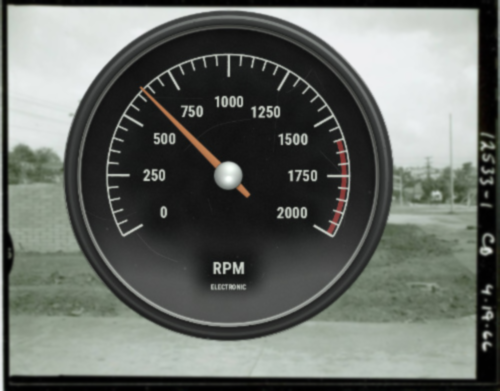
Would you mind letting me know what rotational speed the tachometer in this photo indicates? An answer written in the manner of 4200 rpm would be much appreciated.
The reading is 625 rpm
